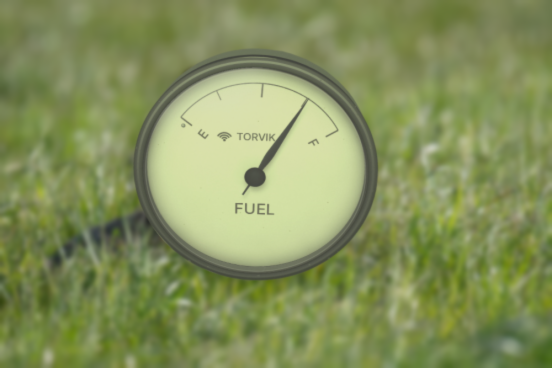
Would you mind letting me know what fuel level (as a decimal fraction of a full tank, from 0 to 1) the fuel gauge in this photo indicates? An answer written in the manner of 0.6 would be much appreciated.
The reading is 0.75
